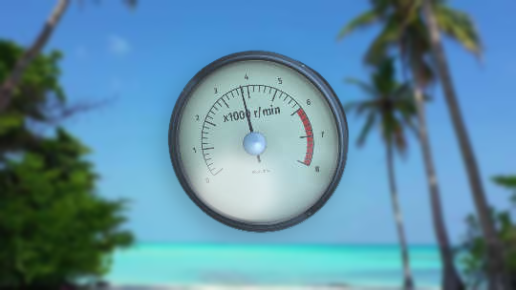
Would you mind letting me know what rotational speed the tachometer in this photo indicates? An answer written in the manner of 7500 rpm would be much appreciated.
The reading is 3800 rpm
